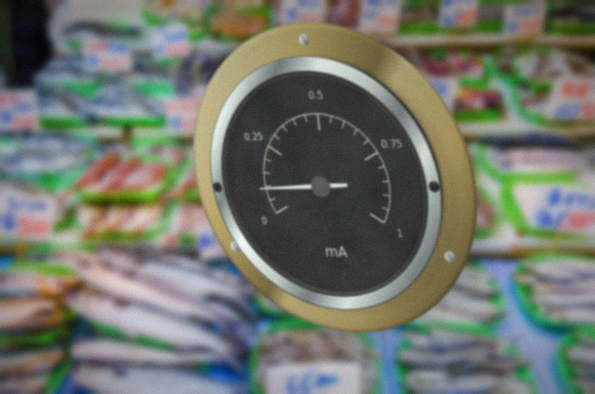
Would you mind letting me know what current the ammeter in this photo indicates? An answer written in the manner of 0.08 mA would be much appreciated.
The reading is 0.1 mA
